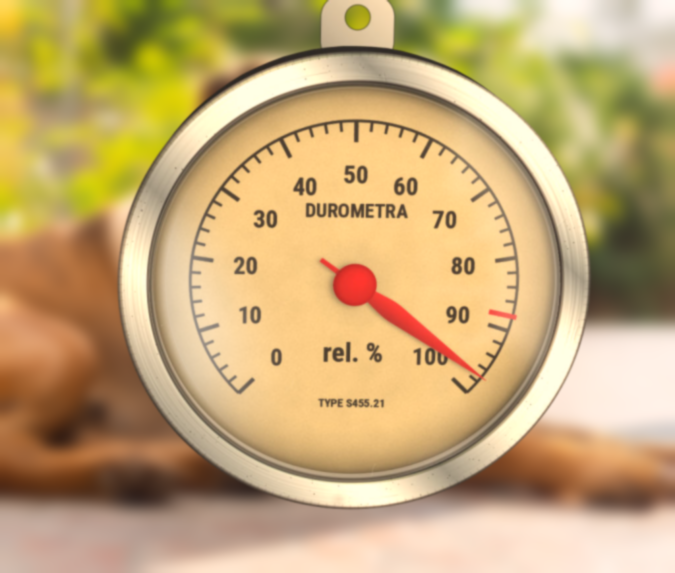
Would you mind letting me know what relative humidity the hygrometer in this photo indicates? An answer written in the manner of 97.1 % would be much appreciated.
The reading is 97 %
